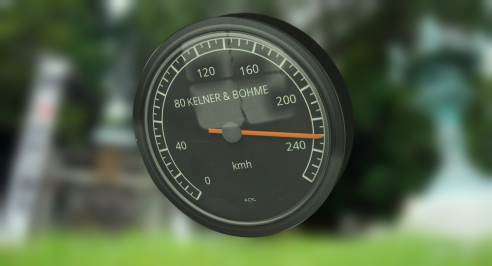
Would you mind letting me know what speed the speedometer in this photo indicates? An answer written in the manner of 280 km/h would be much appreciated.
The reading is 230 km/h
